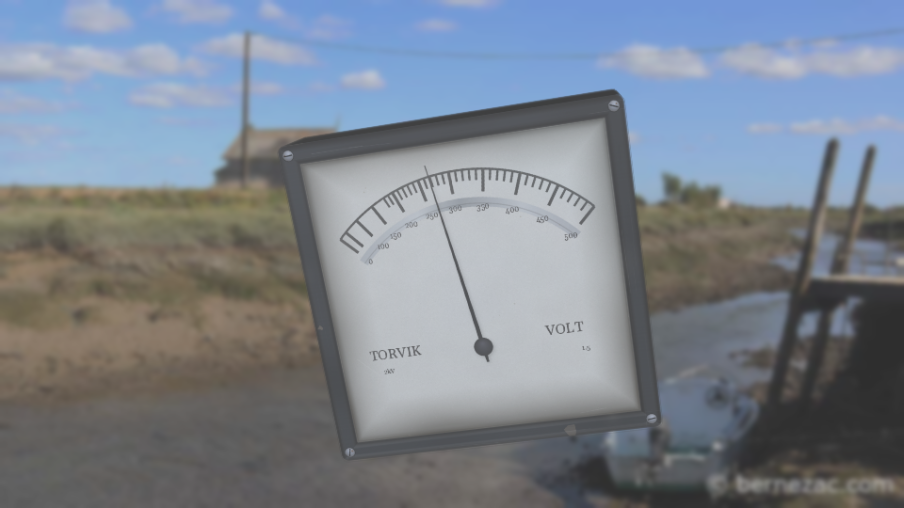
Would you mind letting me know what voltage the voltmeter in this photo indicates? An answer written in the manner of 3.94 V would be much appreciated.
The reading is 270 V
